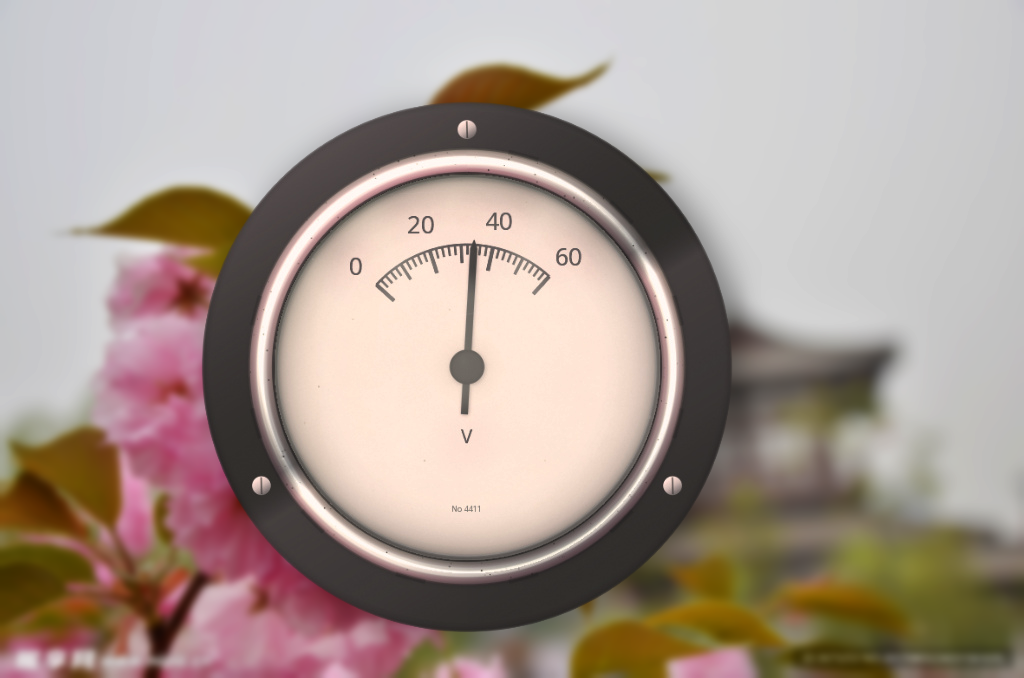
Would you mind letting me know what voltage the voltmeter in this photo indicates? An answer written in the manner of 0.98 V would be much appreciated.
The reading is 34 V
